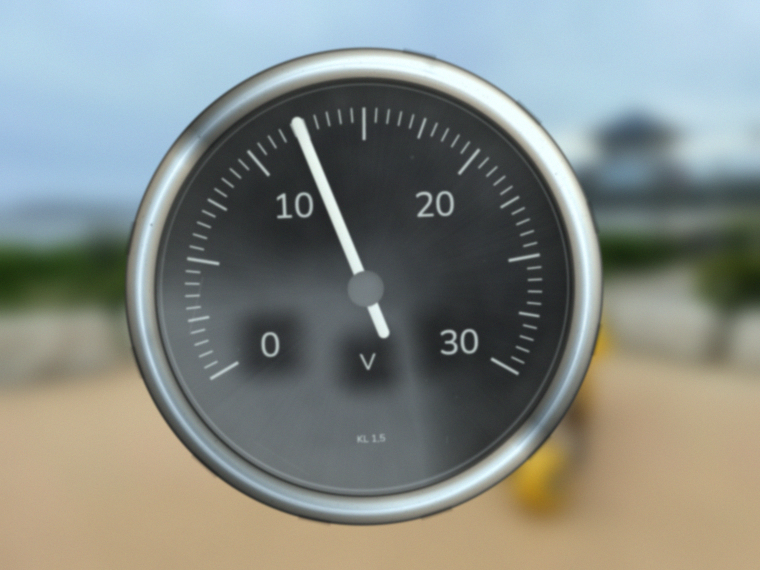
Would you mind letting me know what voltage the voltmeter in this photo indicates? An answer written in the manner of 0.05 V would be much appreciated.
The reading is 12.25 V
